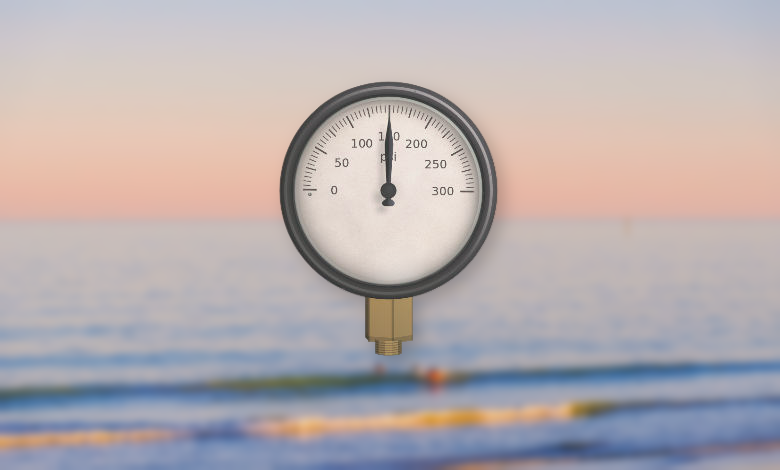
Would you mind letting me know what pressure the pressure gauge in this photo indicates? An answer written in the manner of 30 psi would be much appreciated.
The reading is 150 psi
